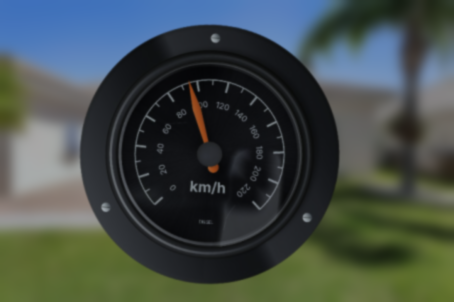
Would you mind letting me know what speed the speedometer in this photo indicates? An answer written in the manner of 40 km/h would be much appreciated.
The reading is 95 km/h
